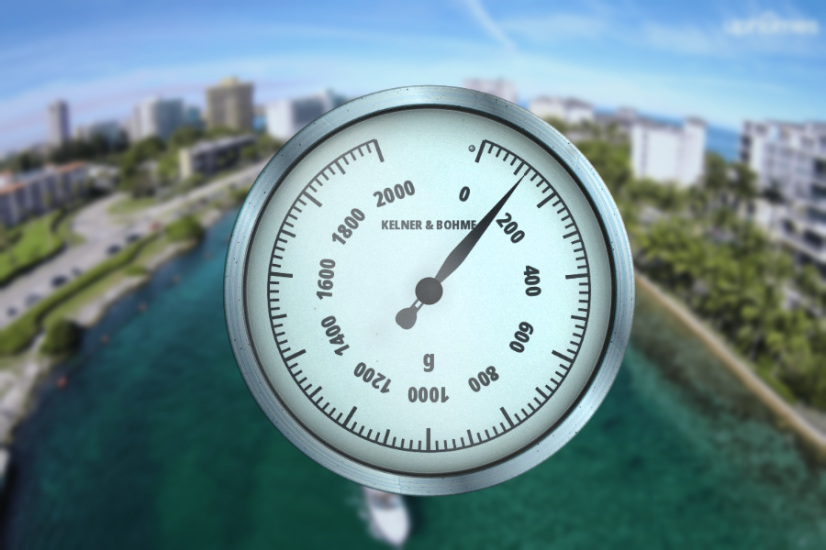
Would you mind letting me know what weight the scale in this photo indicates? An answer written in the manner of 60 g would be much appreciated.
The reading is 120 g
